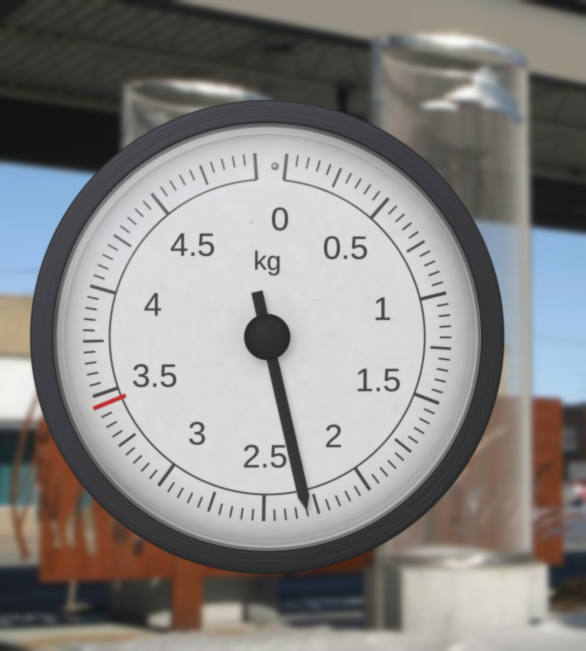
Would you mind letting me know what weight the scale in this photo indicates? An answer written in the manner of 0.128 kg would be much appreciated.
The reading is 2.3 kg
